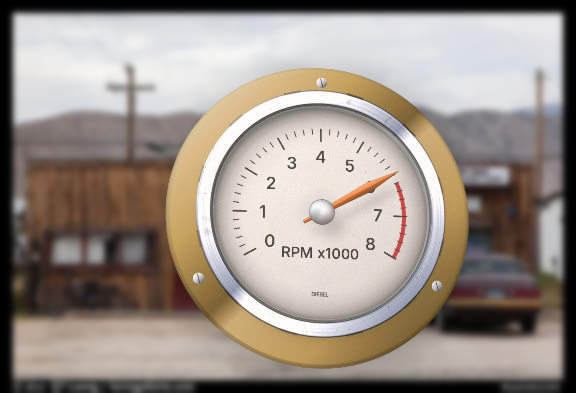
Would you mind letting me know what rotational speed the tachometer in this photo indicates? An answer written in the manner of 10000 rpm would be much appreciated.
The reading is 6000 rpm
